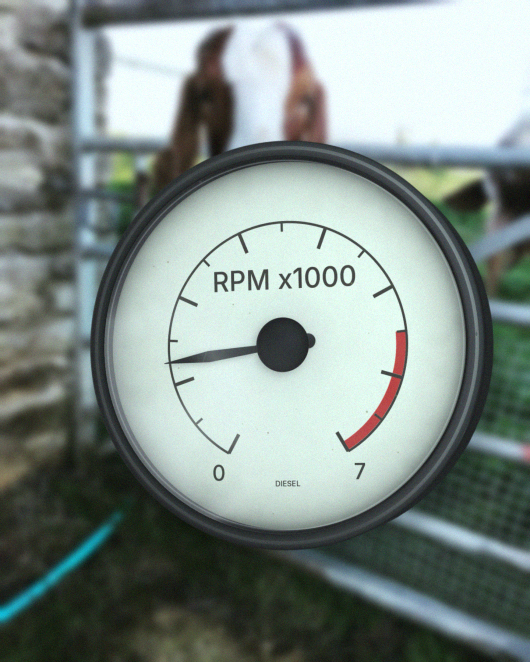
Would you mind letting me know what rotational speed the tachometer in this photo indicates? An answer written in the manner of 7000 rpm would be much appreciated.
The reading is 1250 rpm
